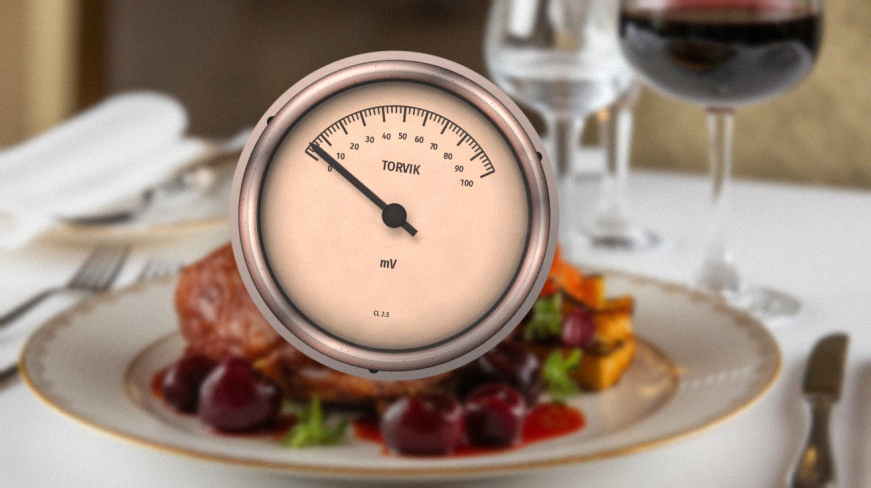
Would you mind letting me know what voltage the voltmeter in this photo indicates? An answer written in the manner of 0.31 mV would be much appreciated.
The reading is 4 mV
